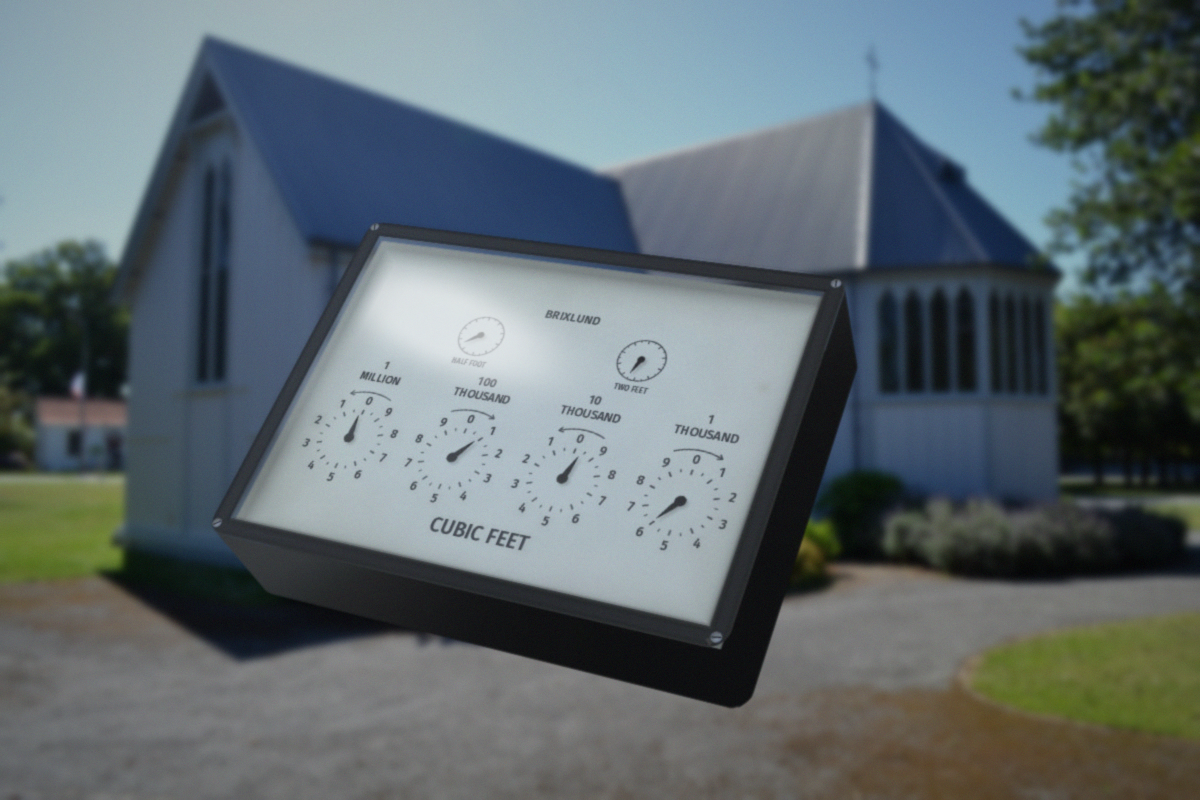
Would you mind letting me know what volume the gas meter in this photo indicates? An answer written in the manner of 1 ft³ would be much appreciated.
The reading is 9600 ft³
